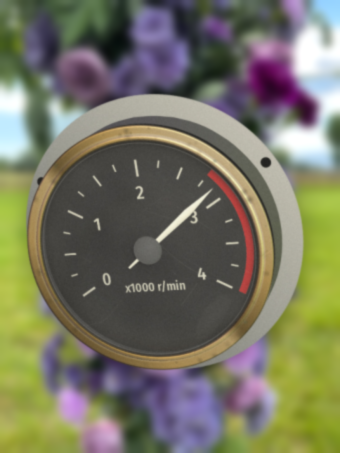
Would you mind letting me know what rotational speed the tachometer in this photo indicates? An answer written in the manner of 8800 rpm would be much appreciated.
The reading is 2875 rpm
